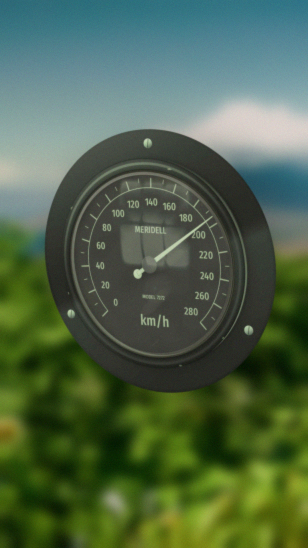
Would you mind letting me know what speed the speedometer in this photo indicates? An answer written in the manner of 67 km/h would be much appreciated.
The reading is 195 km/h
